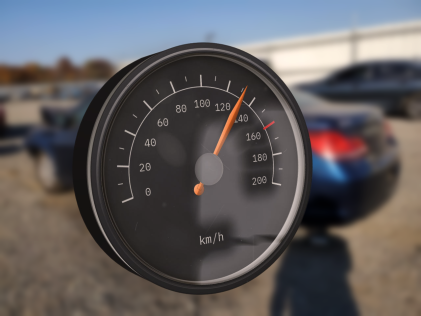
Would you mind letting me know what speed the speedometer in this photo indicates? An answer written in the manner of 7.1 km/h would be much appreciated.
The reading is 130 km/h
